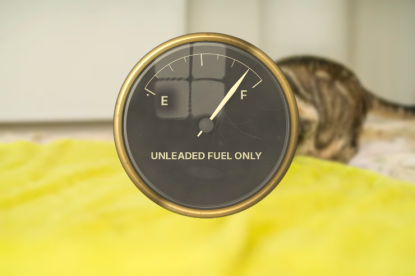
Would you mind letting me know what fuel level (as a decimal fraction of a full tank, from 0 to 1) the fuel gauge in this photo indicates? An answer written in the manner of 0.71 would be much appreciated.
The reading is 0.875
